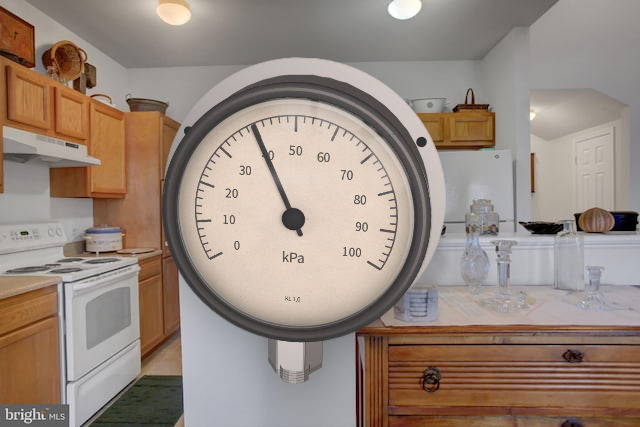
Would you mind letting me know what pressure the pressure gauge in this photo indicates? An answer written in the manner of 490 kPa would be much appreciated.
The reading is 40 kPa
